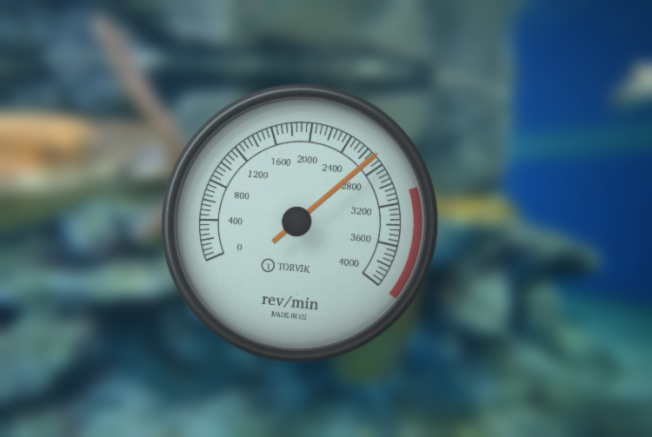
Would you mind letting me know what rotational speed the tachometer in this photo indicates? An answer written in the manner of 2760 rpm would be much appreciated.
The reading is 2700 rpm
